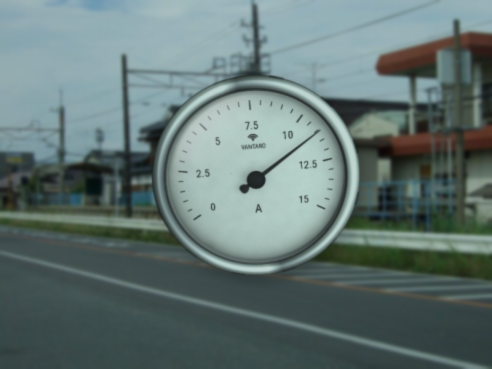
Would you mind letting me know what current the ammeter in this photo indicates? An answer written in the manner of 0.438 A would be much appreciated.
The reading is 11 A
